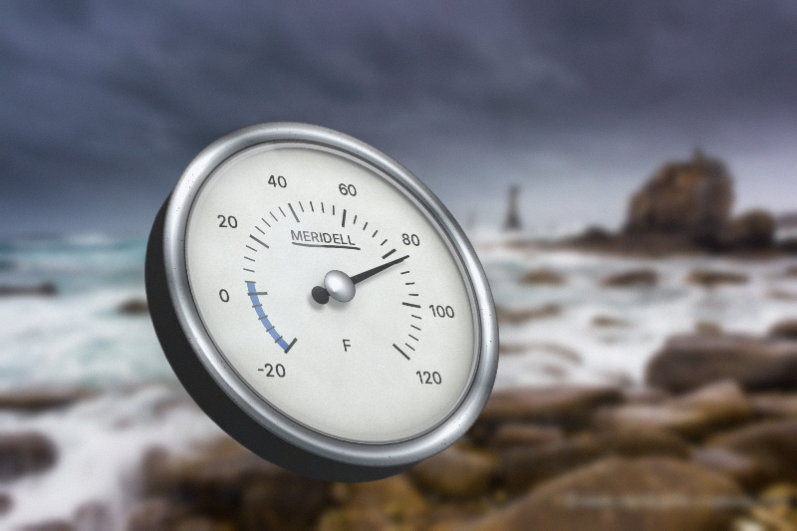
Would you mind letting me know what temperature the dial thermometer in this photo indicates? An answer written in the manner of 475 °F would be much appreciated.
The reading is 84 °F
